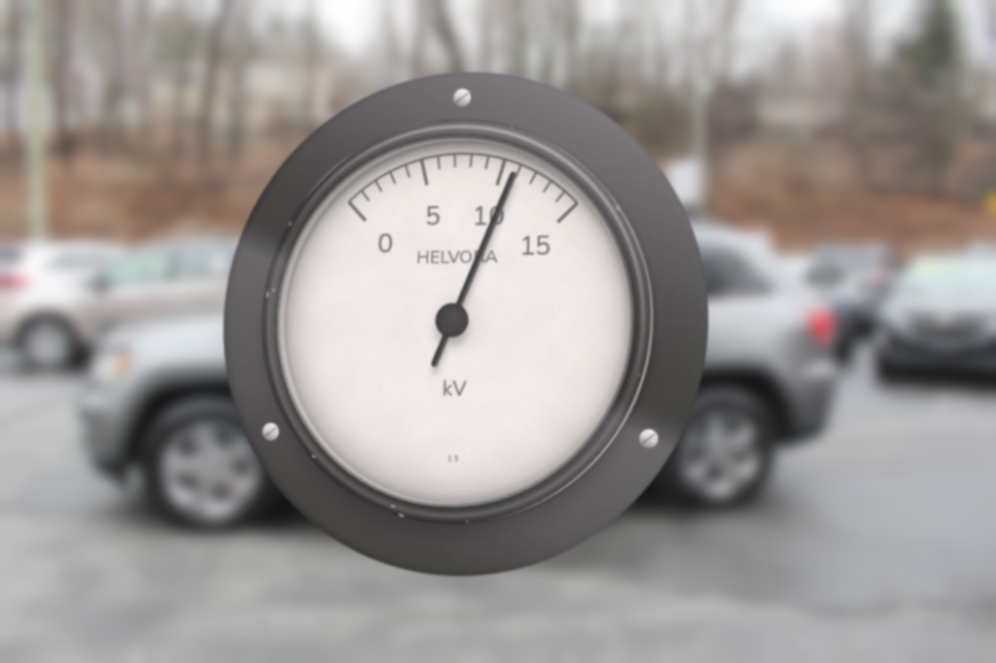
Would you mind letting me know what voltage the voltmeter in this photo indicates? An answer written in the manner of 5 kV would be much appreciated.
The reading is 11 kV
